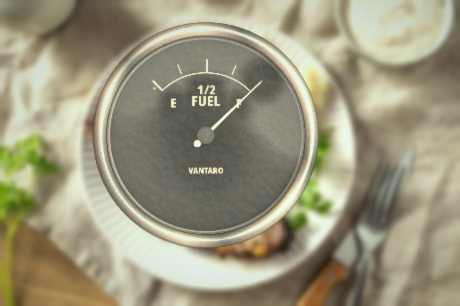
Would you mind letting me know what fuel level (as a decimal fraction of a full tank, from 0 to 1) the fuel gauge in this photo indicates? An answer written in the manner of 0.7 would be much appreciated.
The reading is 1
